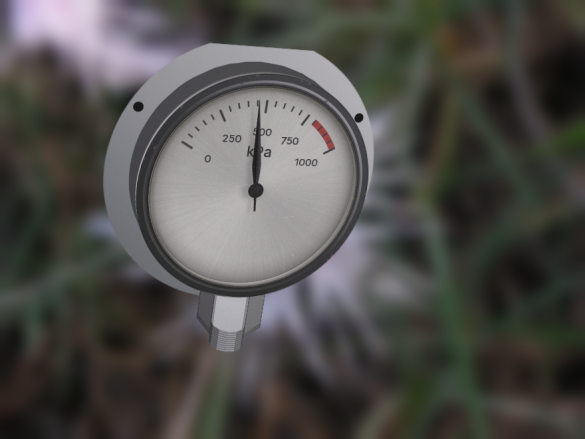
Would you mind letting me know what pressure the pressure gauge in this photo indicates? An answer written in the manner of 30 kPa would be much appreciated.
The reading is 450 kPa
